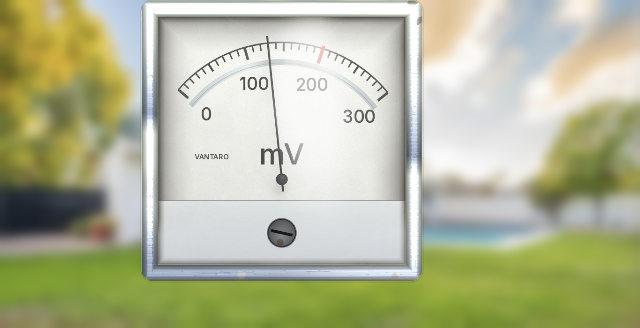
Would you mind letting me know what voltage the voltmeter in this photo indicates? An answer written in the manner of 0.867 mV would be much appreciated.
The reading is 130 mV
